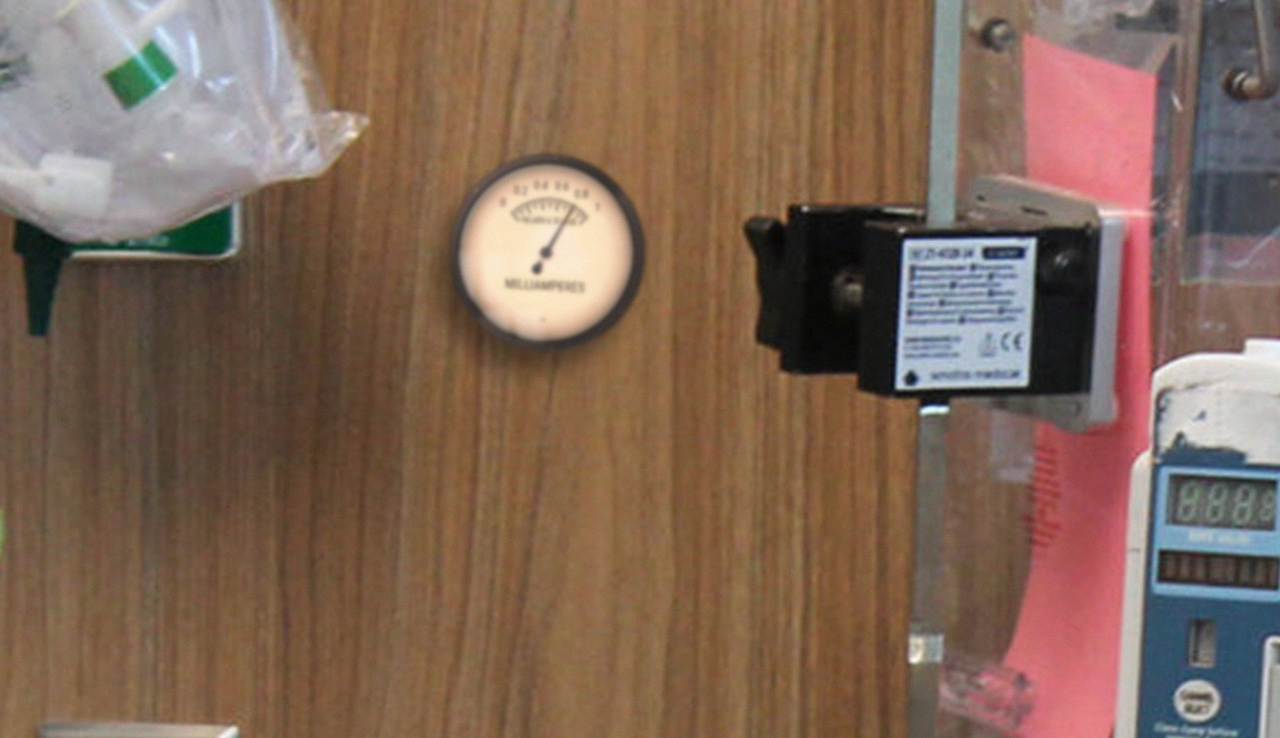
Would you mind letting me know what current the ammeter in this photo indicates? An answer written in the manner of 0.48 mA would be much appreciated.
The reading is 0.8 mA
